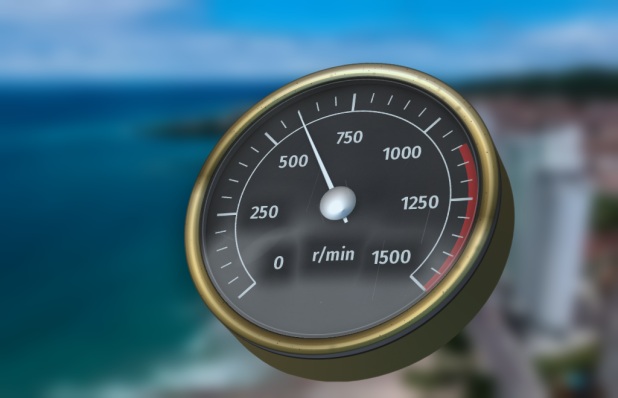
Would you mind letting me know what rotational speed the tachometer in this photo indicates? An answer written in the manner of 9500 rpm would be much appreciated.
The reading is 600 rpm
